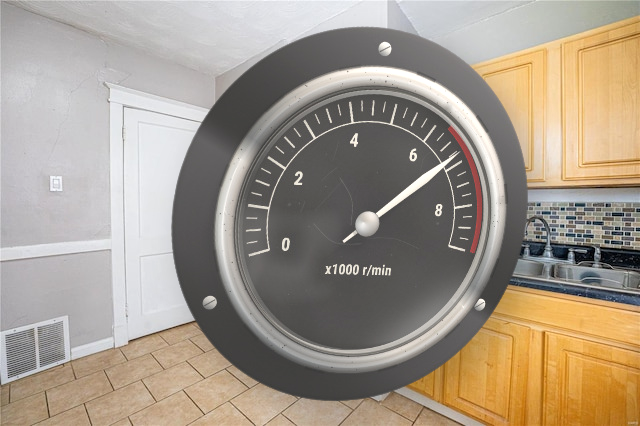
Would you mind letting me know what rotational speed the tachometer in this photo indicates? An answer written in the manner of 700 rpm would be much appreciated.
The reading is 6750 rpm
